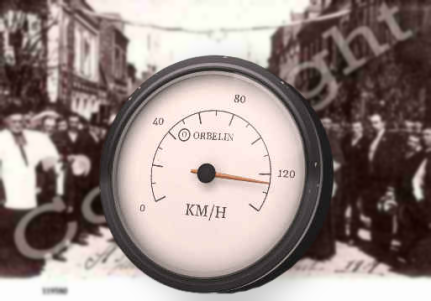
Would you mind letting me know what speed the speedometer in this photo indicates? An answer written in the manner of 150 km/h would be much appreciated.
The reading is 125 km/h
